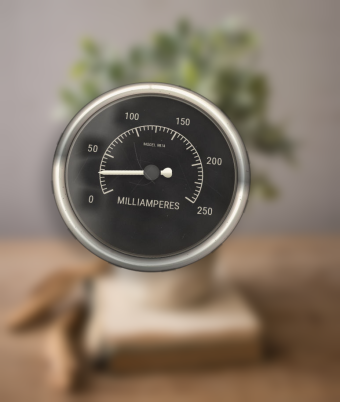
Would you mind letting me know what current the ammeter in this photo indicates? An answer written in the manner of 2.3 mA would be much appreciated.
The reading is 25 mA
